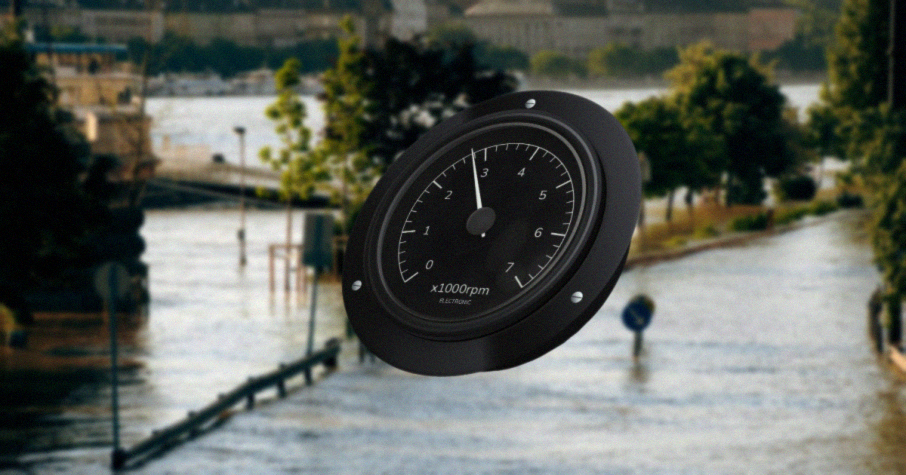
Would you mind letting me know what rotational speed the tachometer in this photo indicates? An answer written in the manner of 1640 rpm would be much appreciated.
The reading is 2800 rpm
